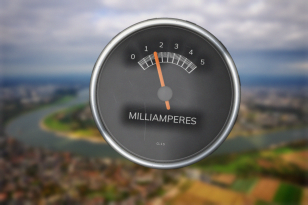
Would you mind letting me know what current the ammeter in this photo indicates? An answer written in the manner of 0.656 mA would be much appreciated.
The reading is 1.5 mA
